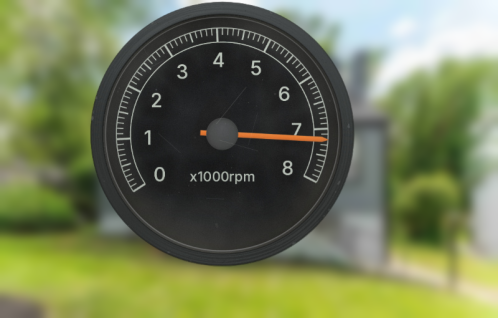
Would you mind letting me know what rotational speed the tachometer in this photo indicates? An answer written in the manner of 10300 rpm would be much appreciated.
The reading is 7200 rpm
